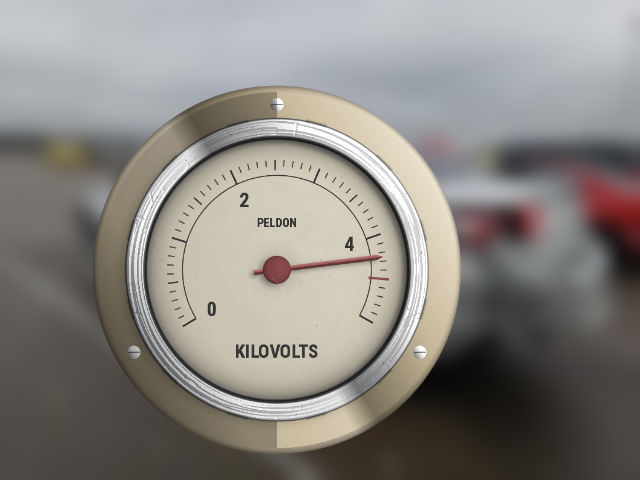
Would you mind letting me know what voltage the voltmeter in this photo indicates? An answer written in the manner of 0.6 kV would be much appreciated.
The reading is 4.25 kV
